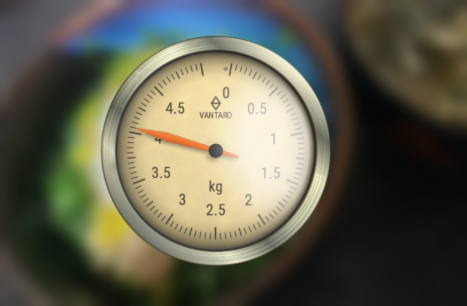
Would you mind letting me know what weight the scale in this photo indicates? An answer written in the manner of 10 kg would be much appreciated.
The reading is 4.05 kg
